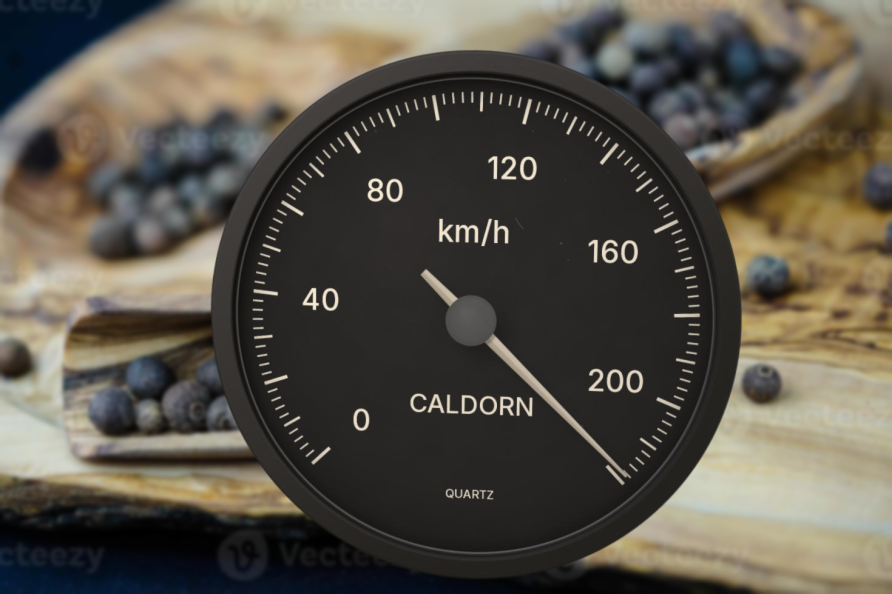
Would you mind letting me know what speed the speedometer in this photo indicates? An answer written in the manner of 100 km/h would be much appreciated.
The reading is 218 km/h
